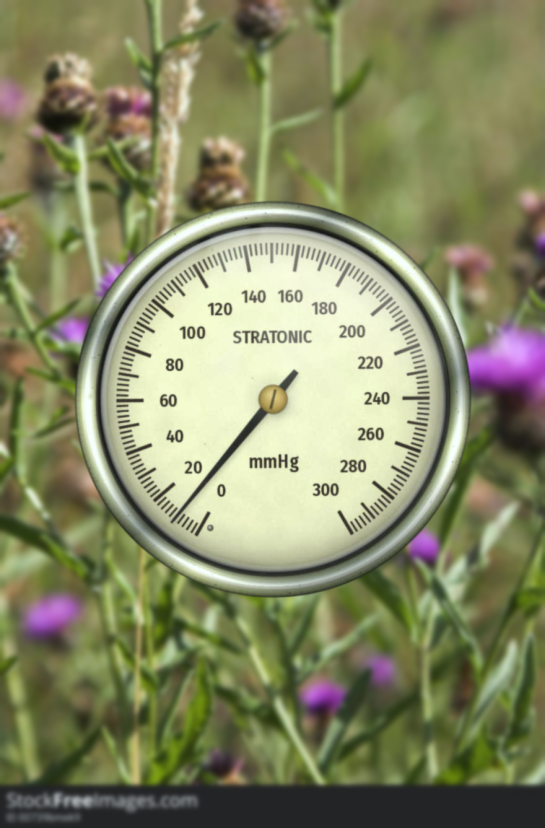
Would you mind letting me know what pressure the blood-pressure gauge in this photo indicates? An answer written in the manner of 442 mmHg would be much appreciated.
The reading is 10 mmHg
